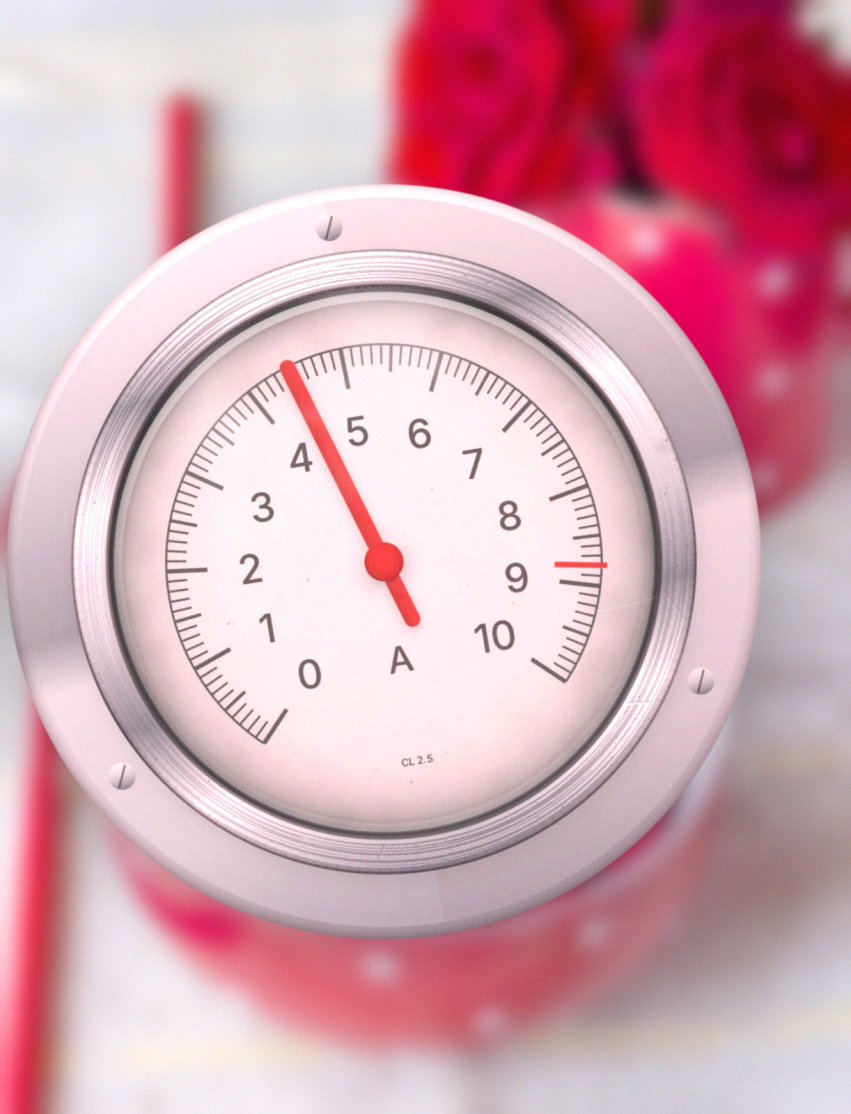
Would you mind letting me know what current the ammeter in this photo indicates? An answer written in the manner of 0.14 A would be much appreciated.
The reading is 4.45 A
